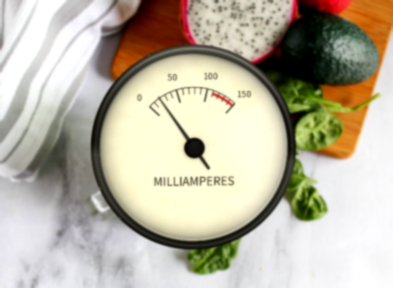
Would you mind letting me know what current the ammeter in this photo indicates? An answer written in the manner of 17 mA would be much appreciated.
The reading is 20 mA
